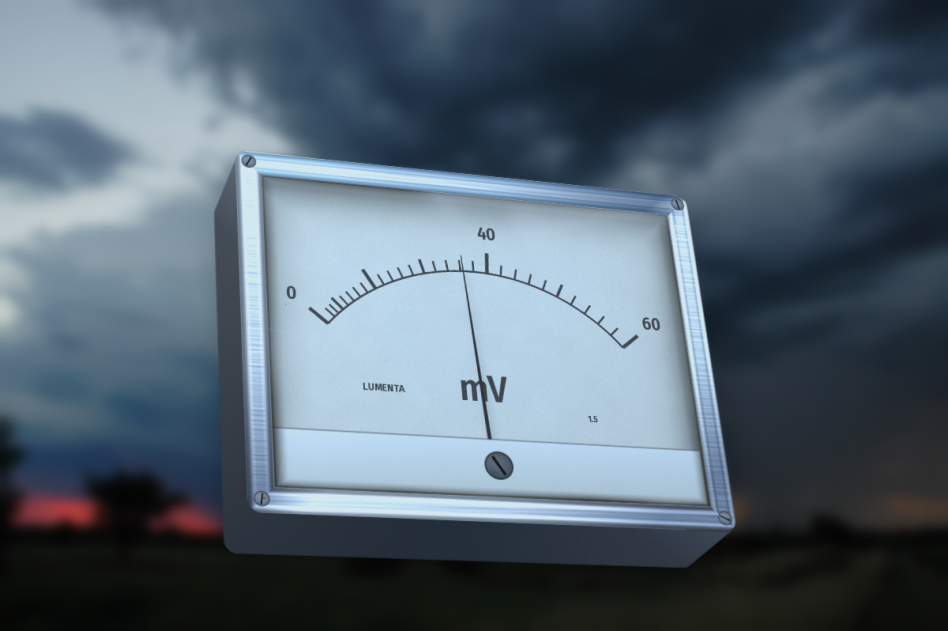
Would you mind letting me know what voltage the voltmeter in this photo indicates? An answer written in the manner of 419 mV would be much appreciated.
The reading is 36 mV
